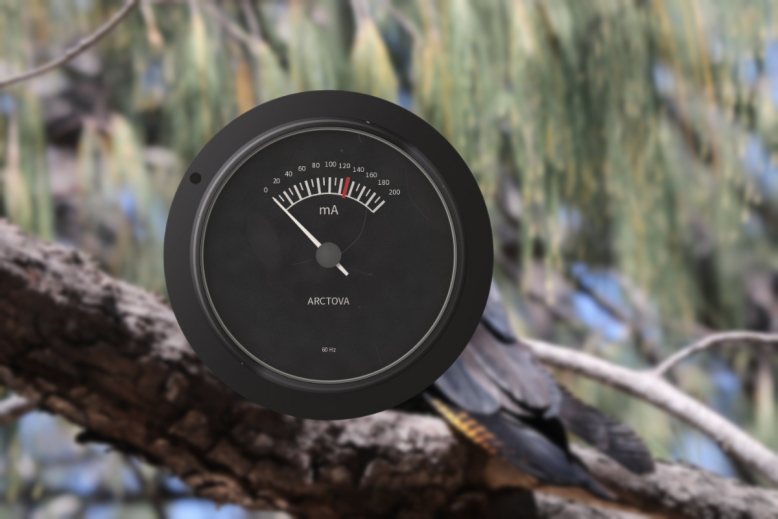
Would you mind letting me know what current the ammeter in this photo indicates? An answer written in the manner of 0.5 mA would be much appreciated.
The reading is 0 mA
